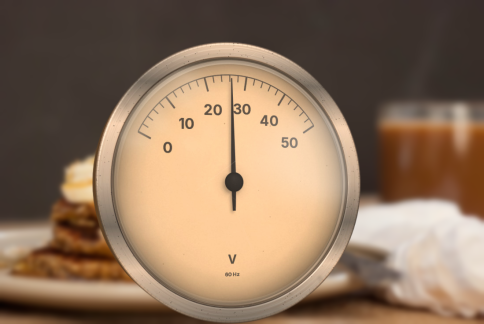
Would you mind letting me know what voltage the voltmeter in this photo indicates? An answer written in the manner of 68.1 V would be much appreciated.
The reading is 26 V
